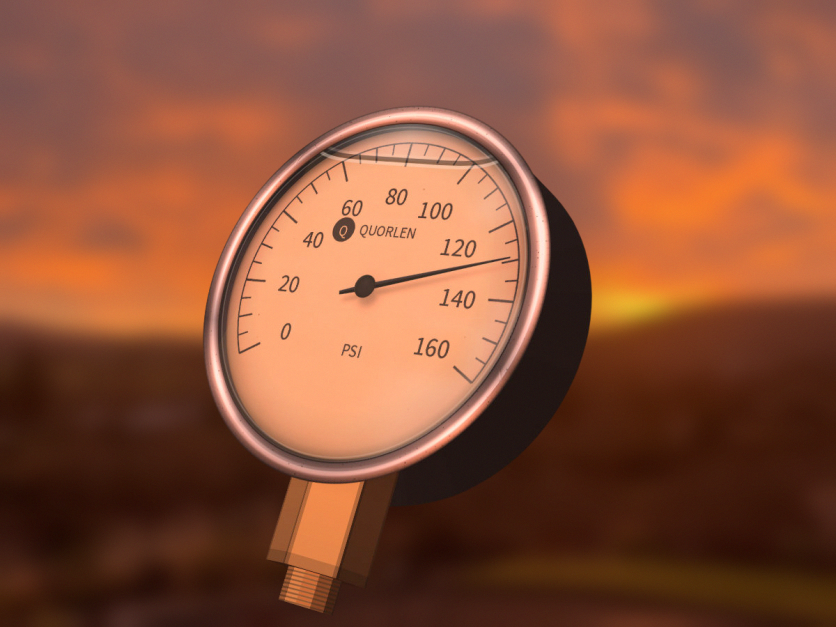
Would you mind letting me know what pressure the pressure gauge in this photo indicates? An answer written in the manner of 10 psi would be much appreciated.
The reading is 130 psi
